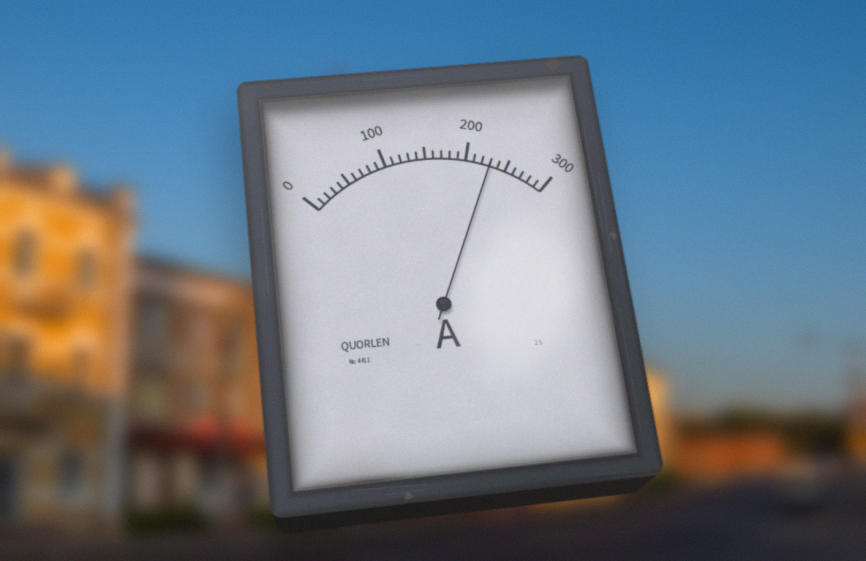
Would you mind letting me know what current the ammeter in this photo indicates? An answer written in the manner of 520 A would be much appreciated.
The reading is 230 A
